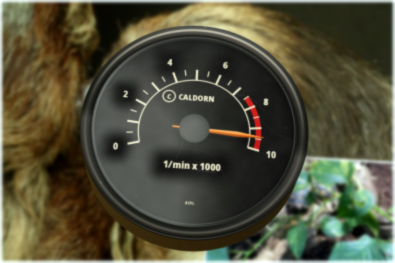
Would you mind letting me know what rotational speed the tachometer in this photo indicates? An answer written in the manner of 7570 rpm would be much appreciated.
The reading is 9500 rpm
